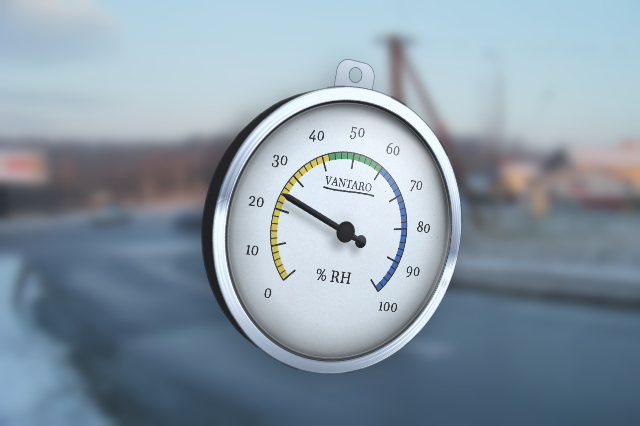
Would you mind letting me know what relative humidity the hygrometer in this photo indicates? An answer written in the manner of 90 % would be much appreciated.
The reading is 24 %
